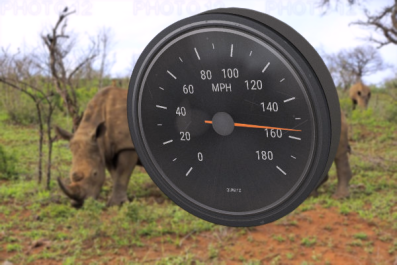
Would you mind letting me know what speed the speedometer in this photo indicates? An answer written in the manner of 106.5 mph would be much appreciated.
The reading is 155 mph
